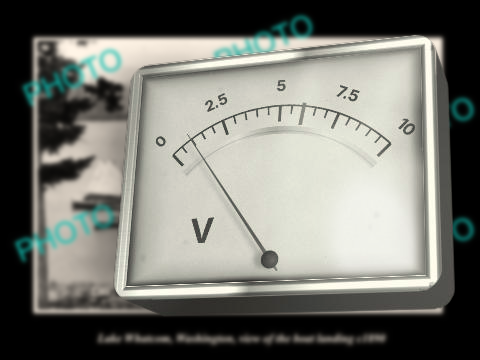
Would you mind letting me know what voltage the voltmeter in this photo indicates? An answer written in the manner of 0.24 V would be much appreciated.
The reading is 1 V
